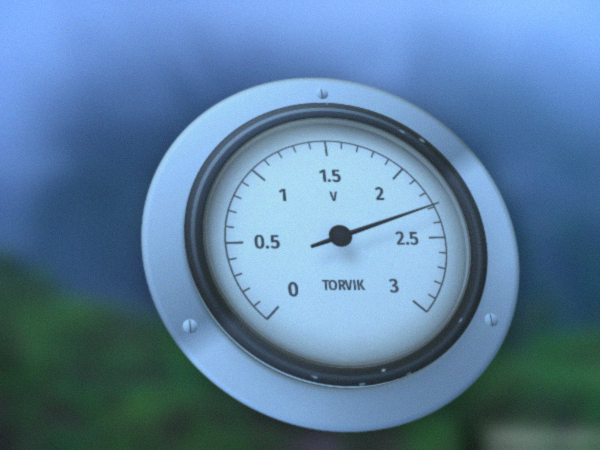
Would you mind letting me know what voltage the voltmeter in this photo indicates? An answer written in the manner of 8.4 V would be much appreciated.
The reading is 2.3 V
